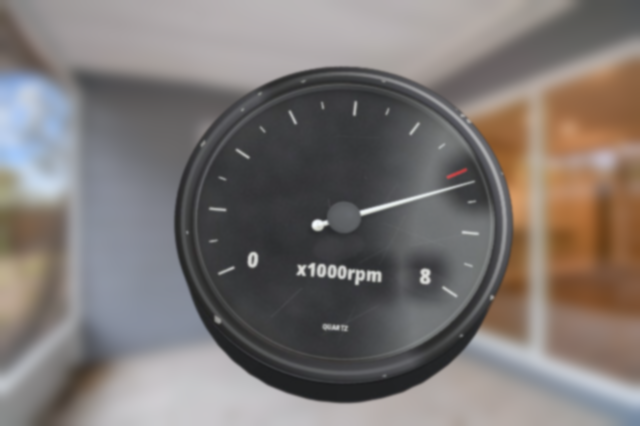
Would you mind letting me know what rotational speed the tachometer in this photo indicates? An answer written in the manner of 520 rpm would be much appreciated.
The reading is 6250 rpm
